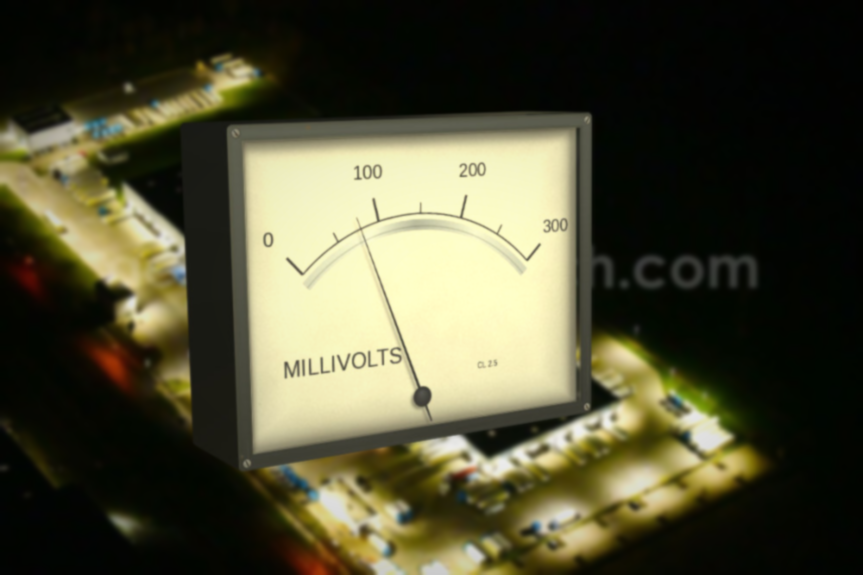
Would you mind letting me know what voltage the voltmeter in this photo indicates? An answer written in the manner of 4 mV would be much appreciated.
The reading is 75 mV
